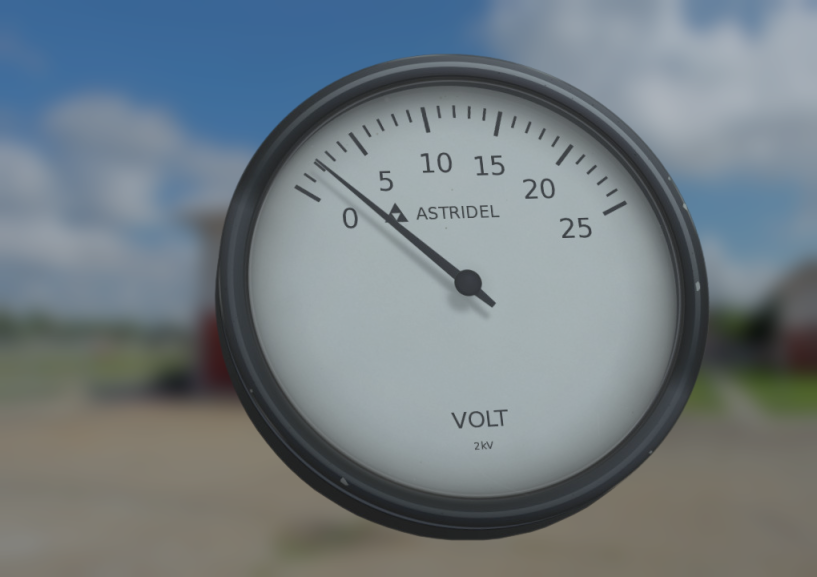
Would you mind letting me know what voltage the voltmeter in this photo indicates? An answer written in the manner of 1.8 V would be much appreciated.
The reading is 2 V
